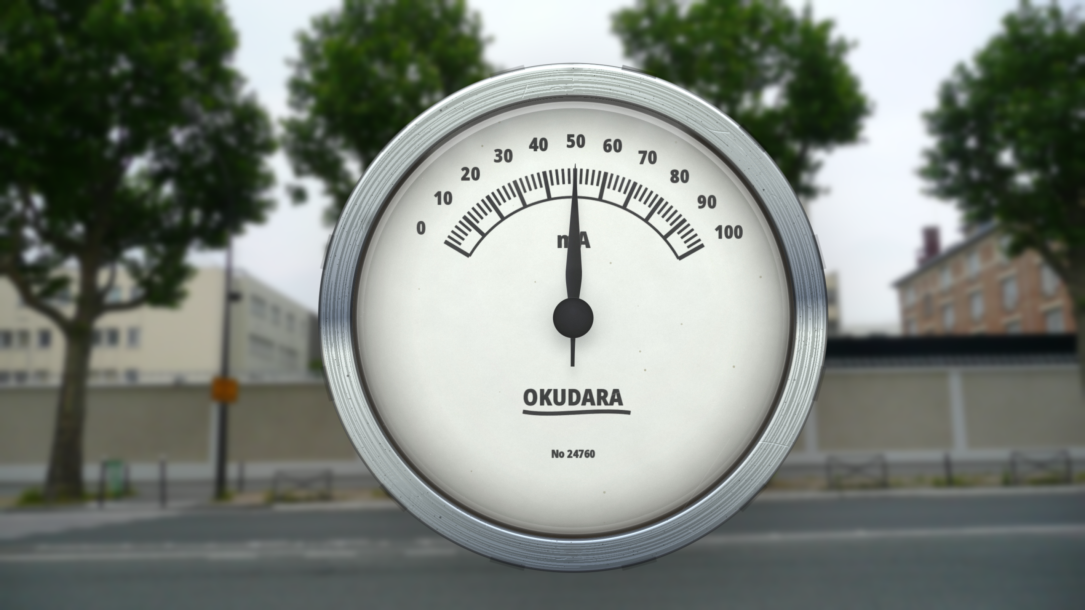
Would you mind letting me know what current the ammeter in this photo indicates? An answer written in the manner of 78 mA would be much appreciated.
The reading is 50 mA
